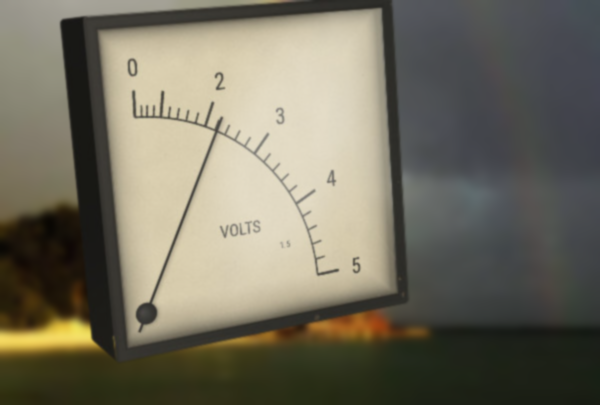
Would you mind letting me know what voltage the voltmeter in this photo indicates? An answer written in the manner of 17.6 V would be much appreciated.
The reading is 2.2 V
